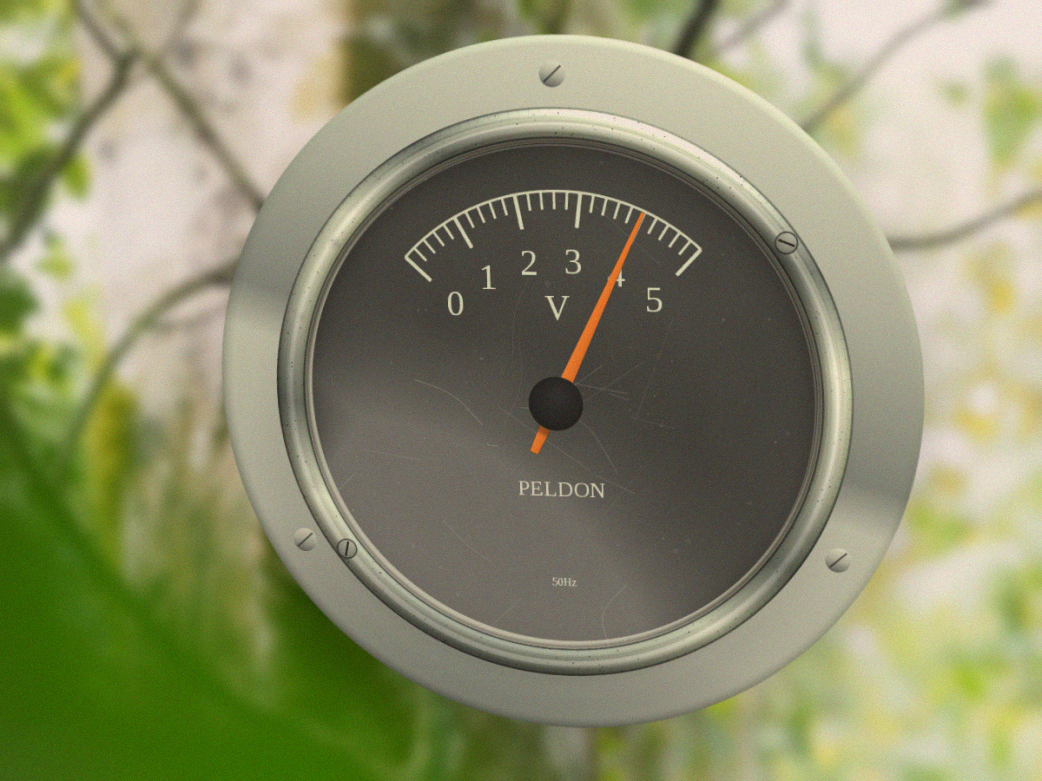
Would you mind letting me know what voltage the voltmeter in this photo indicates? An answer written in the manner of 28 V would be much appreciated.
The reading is 4 V
